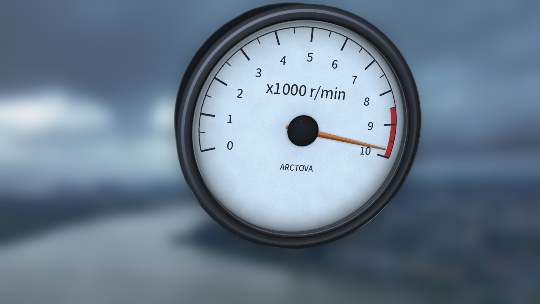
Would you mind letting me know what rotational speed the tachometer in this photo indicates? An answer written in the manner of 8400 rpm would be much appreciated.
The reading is 9750 rpm
